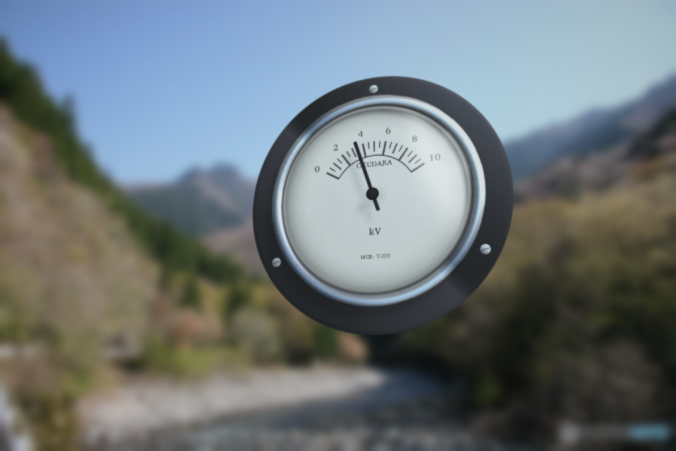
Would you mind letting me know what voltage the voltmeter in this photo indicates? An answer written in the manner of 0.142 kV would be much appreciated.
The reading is 3.5 kV
